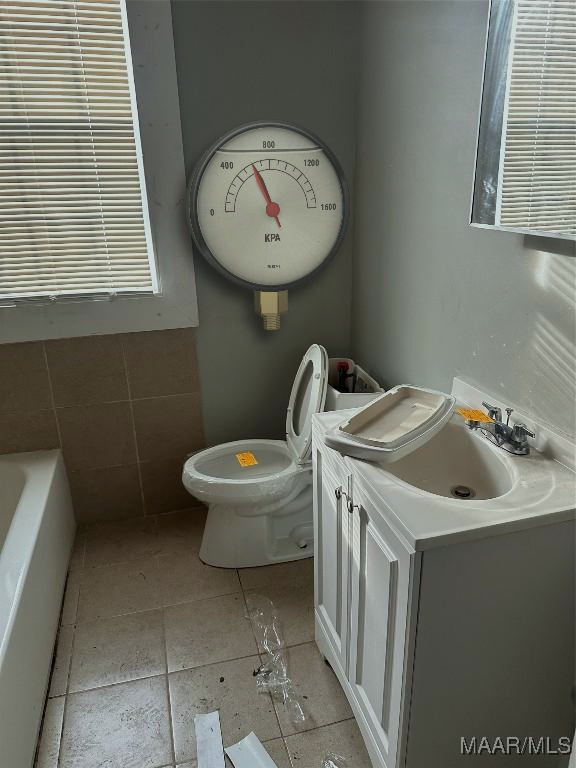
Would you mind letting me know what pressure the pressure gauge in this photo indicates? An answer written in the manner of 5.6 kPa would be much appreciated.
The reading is 600 kPa
